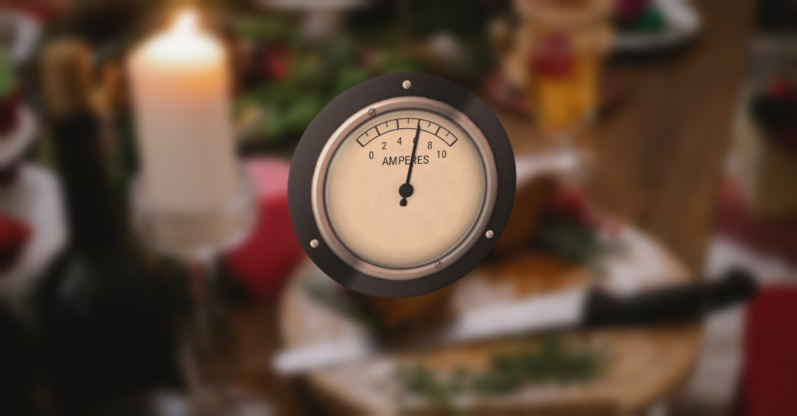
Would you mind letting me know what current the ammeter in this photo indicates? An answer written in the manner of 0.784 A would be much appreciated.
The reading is 6 A
